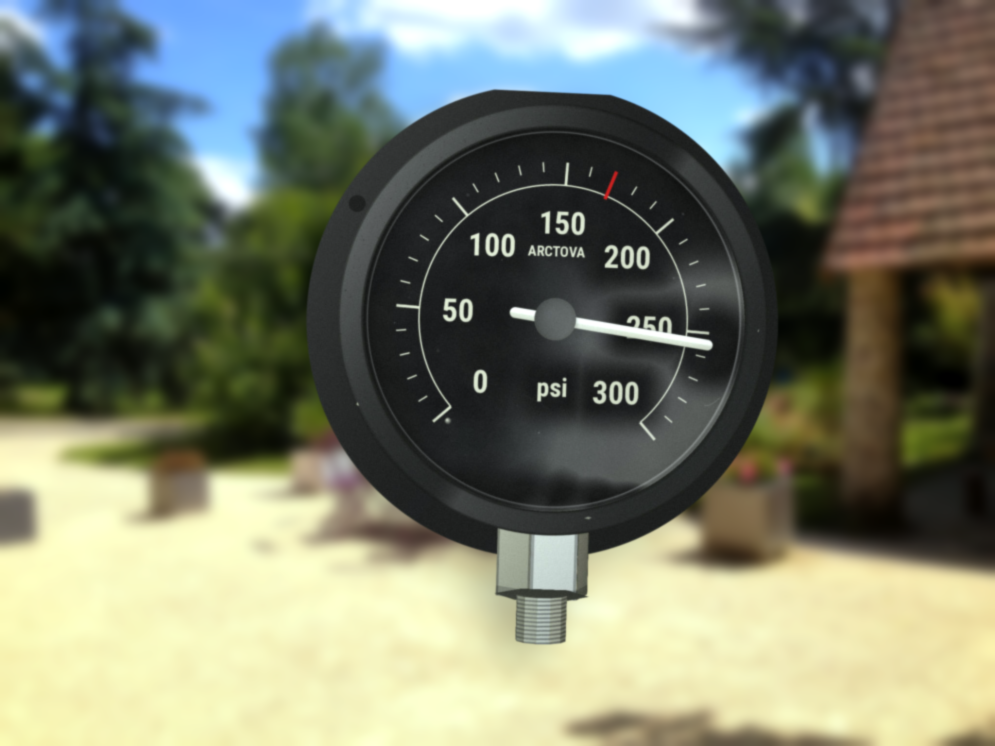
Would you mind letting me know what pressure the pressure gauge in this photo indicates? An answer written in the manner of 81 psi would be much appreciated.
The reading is 255 psi
